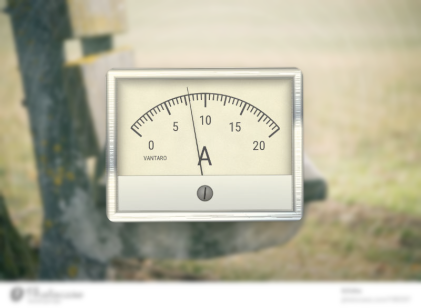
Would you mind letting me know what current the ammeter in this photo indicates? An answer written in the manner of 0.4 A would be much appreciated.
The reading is 8 A
